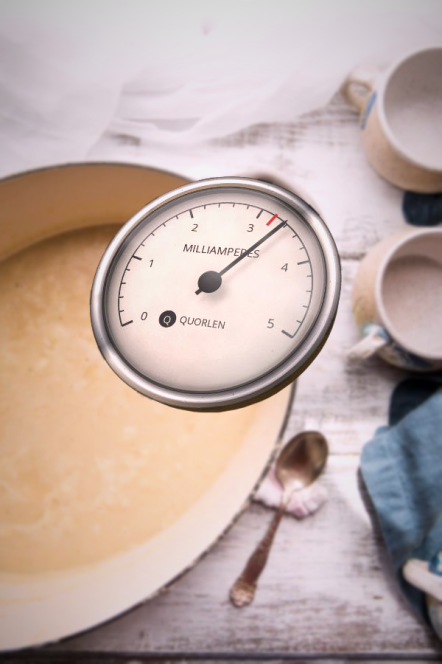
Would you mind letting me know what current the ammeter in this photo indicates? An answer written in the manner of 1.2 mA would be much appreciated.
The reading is 3.4 mA
